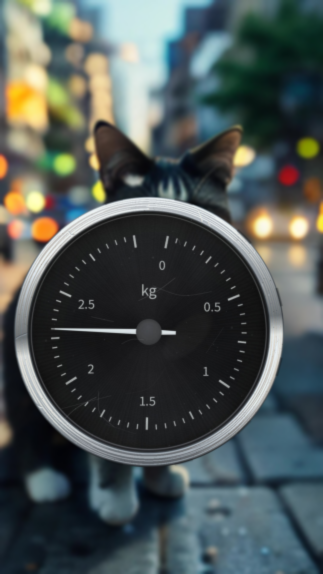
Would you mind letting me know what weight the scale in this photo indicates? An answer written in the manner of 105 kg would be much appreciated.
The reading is 2.3 kg
